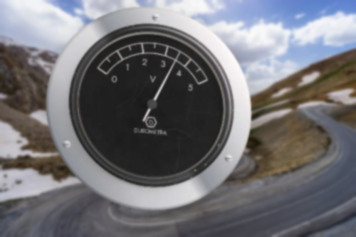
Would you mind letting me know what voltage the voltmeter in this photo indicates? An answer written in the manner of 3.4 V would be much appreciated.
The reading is 3.5 V
